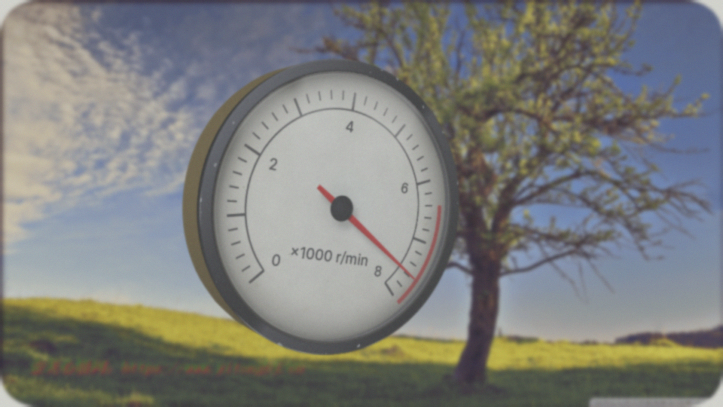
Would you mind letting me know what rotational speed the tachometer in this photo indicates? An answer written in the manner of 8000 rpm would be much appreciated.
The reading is 7600 rpm
